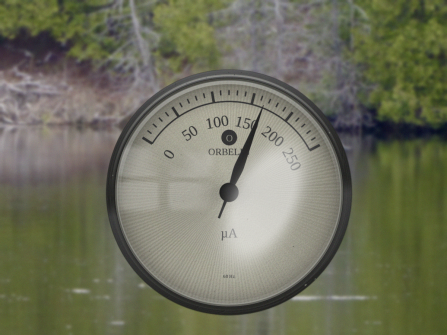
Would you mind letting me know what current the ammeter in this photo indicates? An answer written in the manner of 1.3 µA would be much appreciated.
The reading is 165 µA
